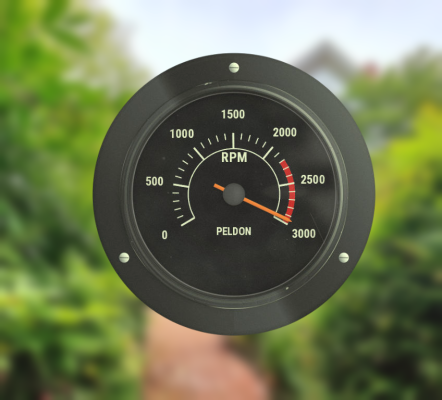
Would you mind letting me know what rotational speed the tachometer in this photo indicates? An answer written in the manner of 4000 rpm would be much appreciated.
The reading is 2950 rpm
